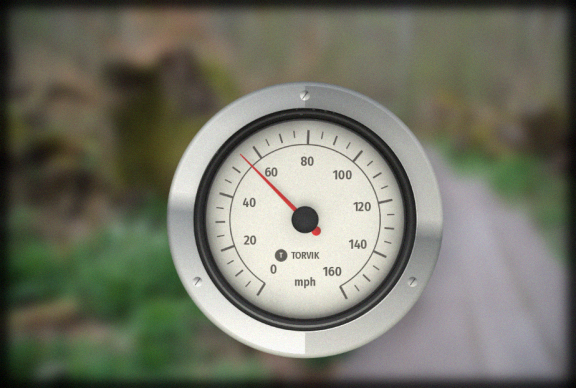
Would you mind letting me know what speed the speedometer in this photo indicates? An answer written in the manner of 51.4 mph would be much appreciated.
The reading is 55 mph
